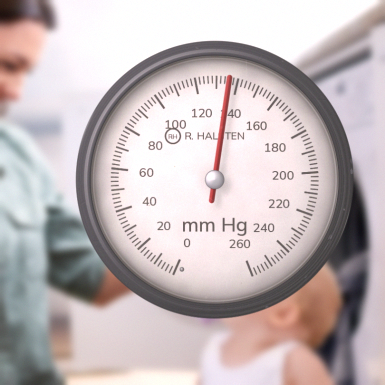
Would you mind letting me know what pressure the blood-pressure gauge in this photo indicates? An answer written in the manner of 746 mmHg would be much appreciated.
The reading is 136 mmHg
